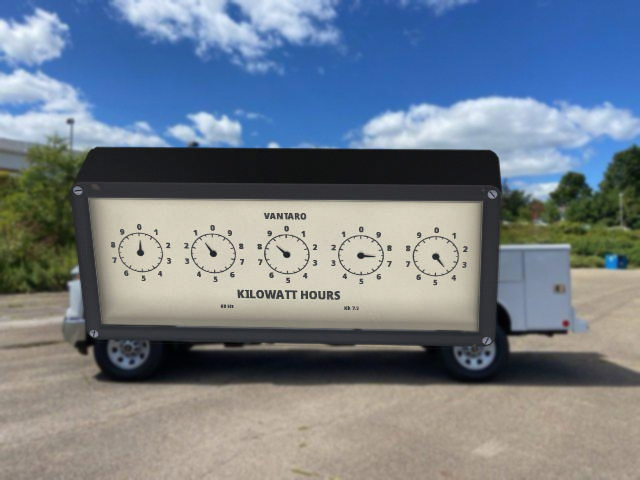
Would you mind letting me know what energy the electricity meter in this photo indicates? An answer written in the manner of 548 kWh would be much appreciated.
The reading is 874 kWh
